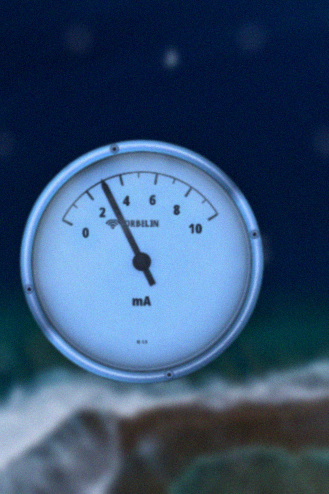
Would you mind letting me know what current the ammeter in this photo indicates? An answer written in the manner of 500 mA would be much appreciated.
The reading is 3 mA
